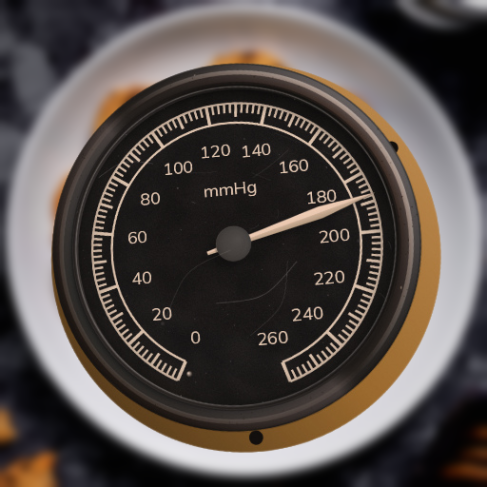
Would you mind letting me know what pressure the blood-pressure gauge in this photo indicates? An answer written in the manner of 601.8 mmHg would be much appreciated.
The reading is 188 mmHg
